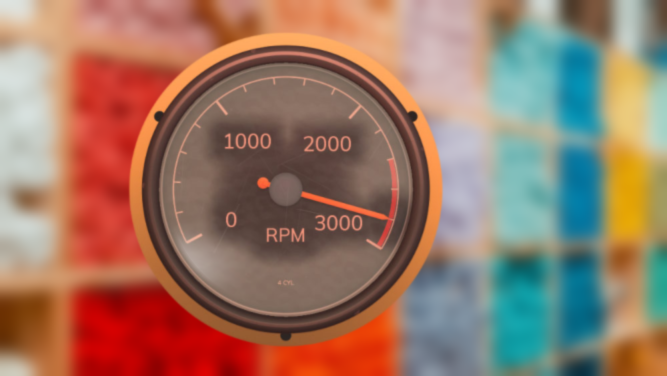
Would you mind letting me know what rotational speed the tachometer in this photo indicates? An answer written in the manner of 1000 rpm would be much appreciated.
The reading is 2800 rpm
